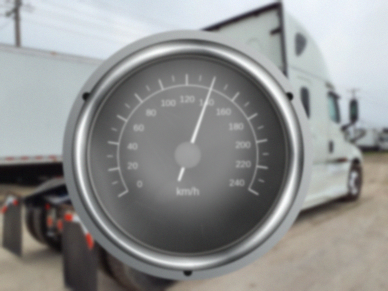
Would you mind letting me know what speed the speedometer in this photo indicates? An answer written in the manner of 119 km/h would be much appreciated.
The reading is 140 km/h
